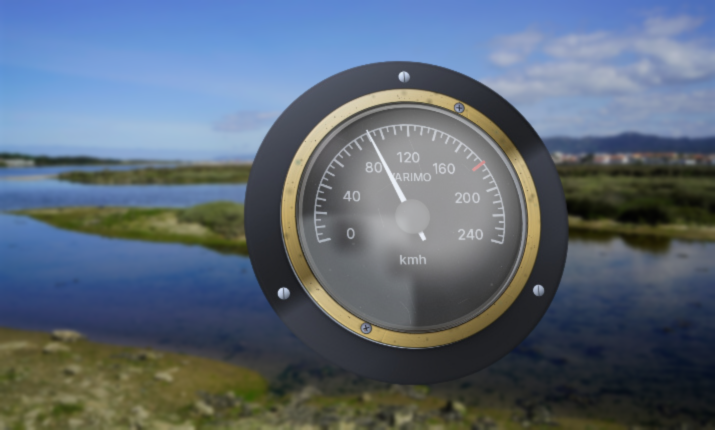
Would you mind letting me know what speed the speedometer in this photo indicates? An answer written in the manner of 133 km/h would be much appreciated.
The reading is 90 km/h
